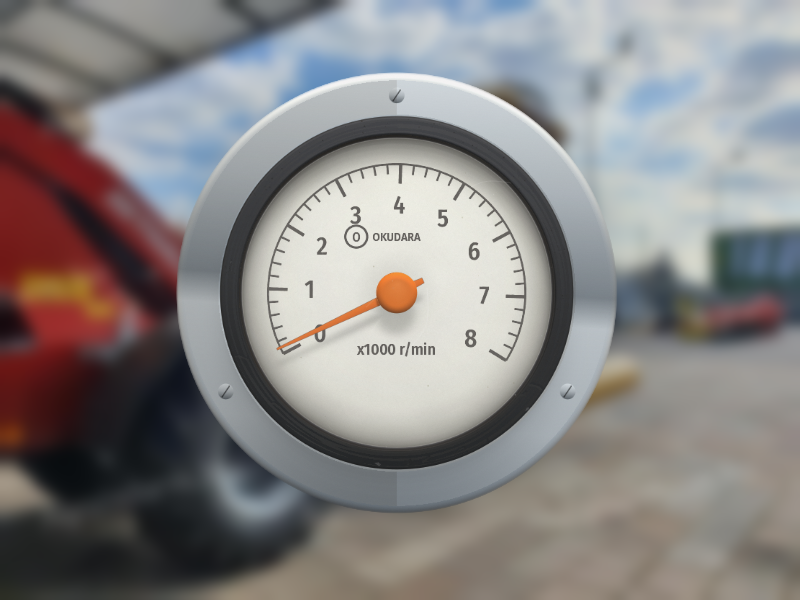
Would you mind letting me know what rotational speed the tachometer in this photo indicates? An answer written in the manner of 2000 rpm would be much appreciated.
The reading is 100 rpm
